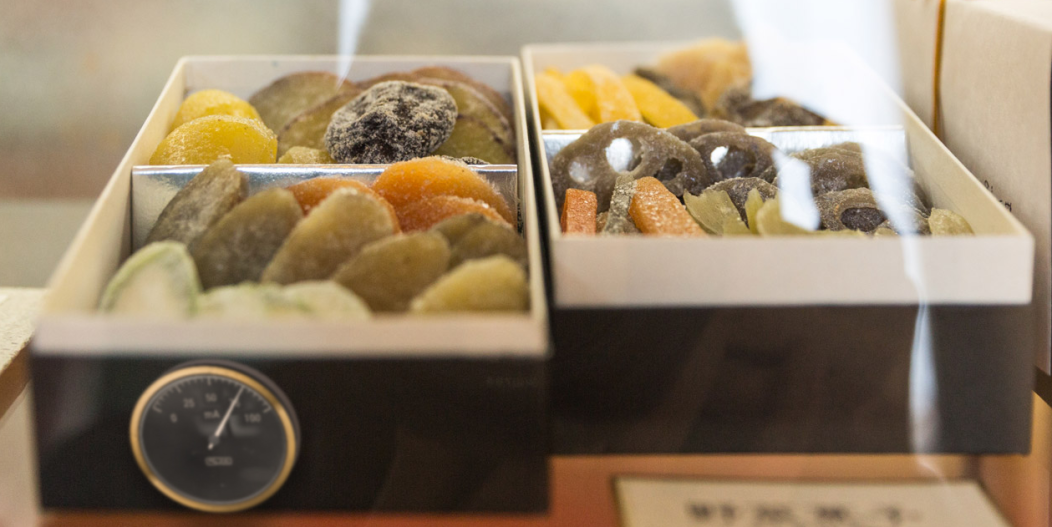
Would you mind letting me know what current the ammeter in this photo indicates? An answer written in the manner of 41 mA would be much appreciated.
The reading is 75 mA
